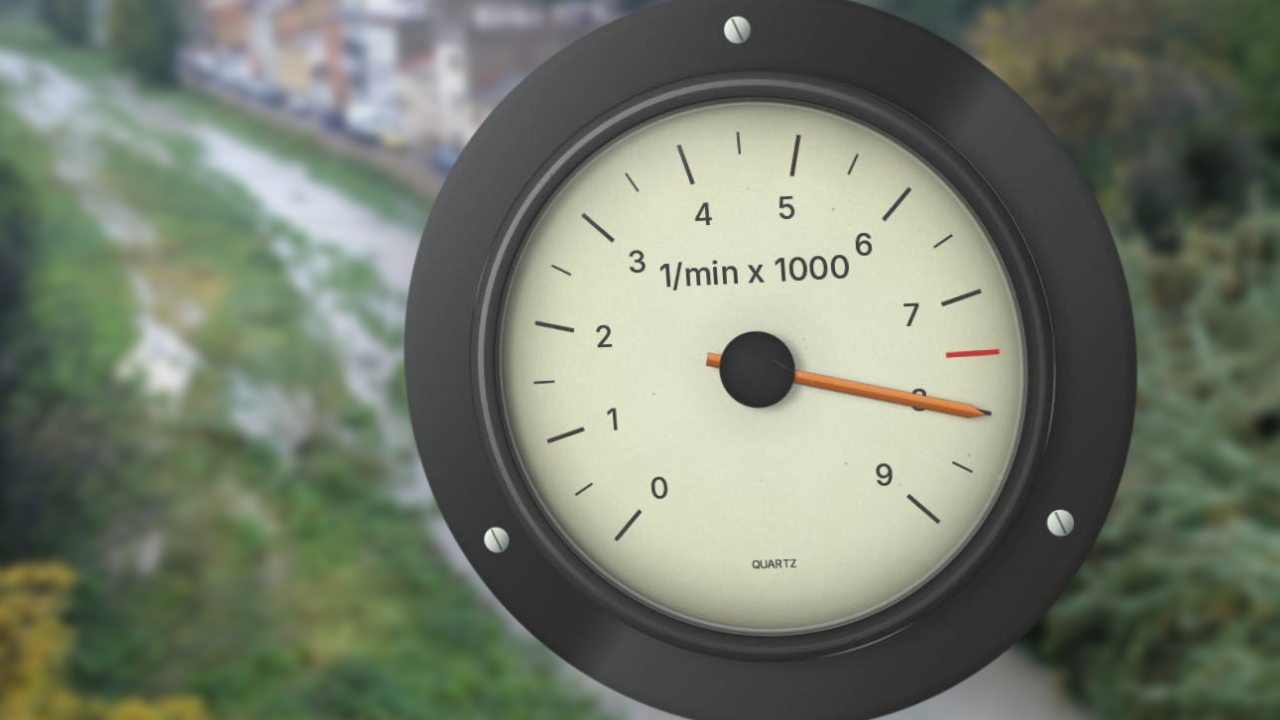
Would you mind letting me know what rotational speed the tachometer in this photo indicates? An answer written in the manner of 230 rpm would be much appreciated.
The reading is 8000 rpm
